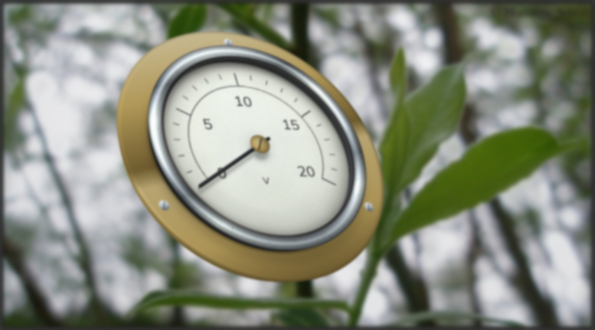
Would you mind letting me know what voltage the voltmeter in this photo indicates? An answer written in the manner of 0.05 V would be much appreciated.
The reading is 0 V
